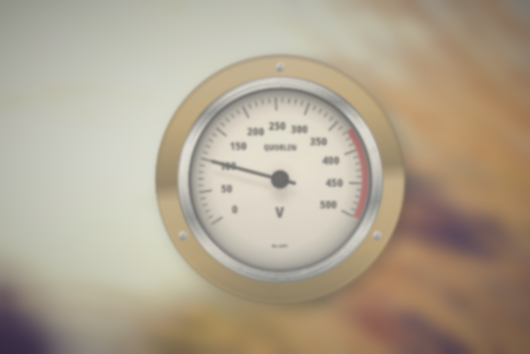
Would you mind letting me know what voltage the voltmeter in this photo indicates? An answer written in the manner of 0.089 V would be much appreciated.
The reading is 100 V
